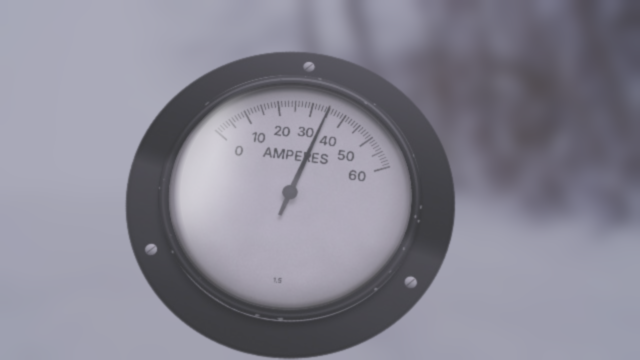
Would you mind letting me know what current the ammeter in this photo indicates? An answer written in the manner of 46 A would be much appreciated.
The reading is 35 A
